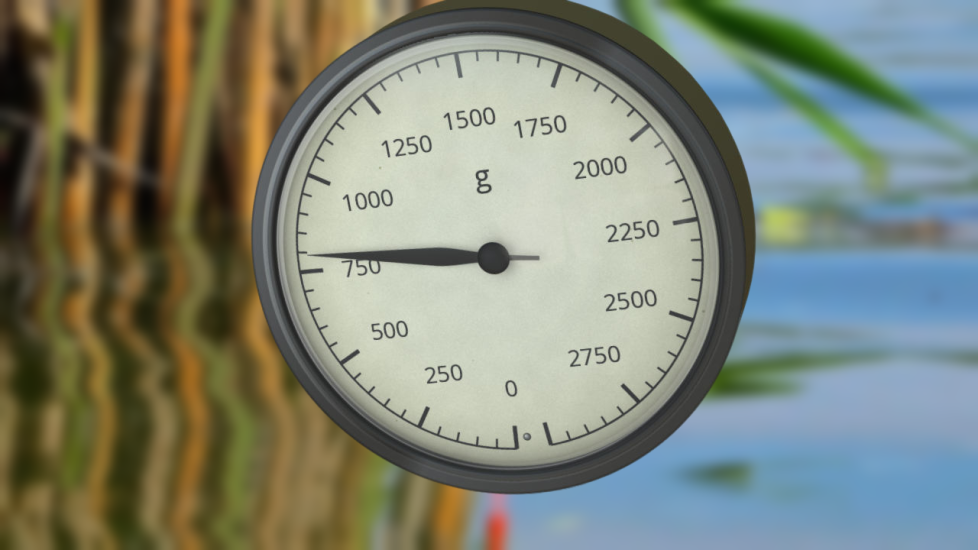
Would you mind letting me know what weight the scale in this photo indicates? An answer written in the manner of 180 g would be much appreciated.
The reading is 800 g
